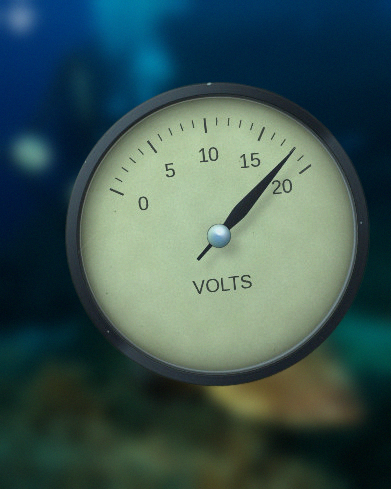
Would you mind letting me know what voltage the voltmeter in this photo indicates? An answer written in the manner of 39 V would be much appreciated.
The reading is 18 V
